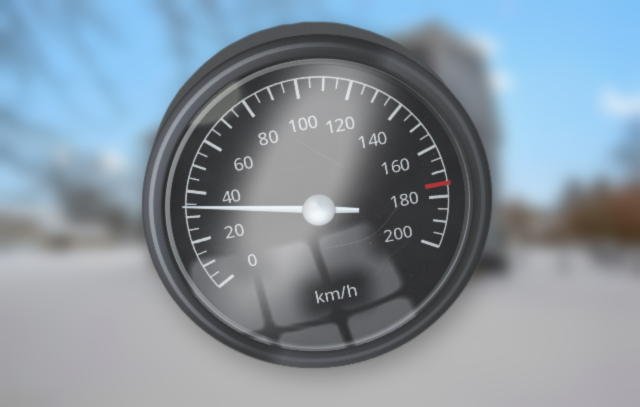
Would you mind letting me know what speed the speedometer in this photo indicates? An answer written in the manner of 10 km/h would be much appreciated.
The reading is 35 km/h
